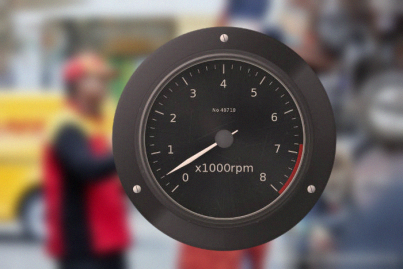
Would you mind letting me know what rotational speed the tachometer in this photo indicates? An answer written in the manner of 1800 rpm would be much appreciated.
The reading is 400 rpm
